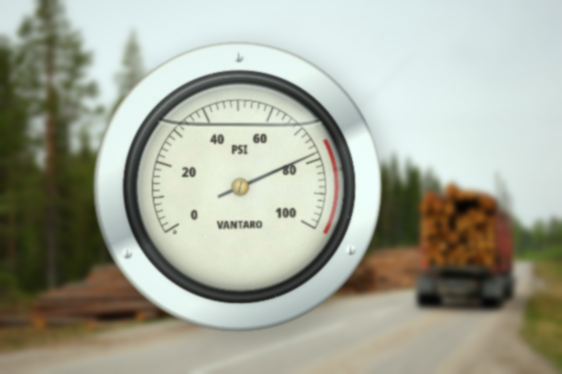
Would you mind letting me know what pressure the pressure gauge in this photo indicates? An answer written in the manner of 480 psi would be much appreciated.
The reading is 78 psi
